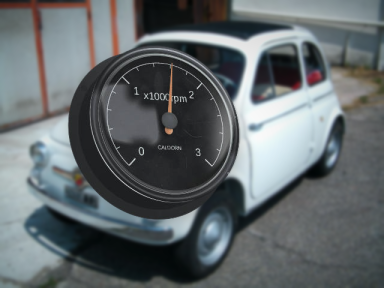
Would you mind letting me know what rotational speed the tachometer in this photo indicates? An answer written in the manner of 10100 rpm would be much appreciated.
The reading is 1600 rpm
